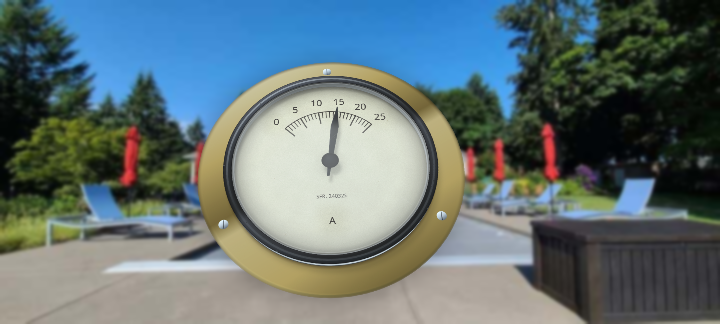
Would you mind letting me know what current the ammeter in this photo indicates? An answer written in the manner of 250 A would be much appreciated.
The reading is 15 A
